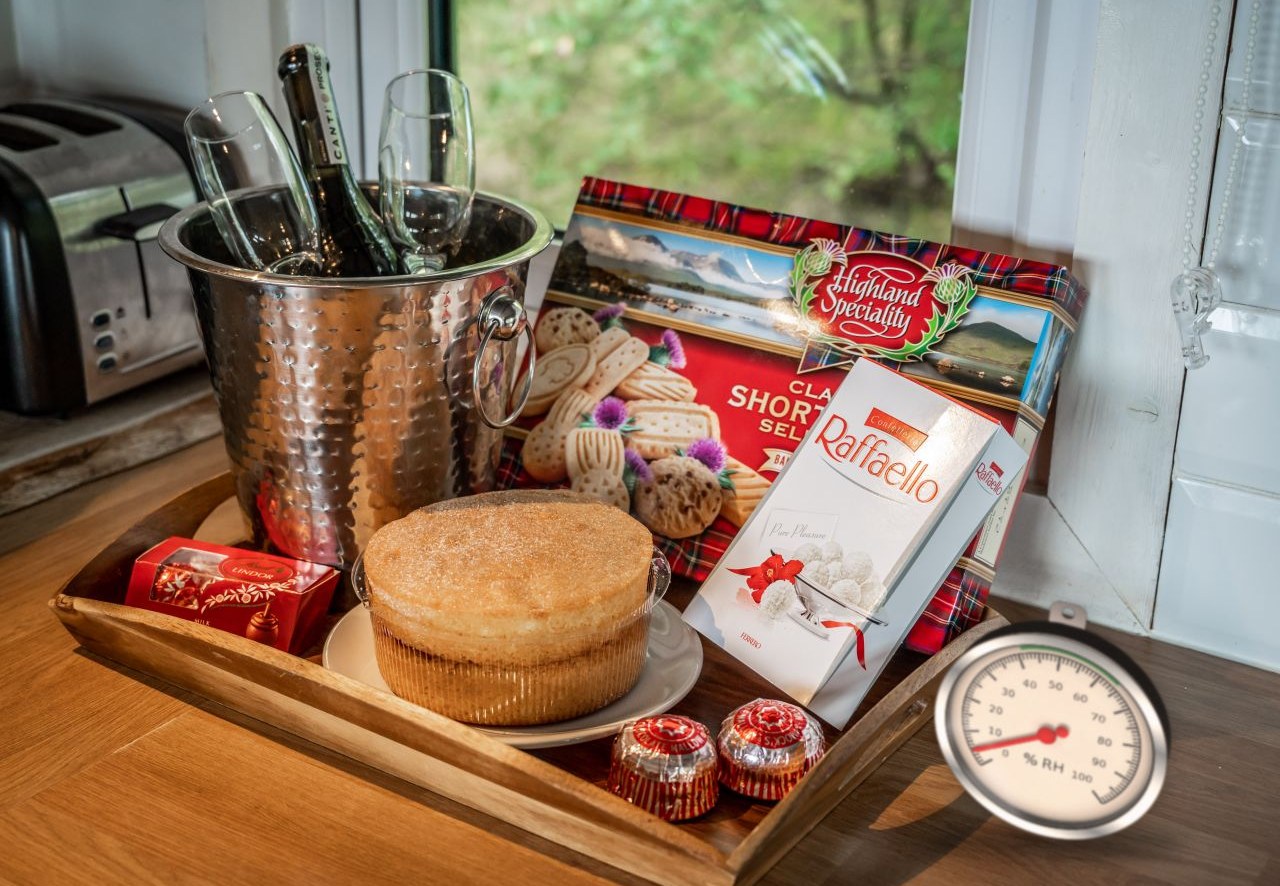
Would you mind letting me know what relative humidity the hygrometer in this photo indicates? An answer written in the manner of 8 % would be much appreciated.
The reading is 5 %
